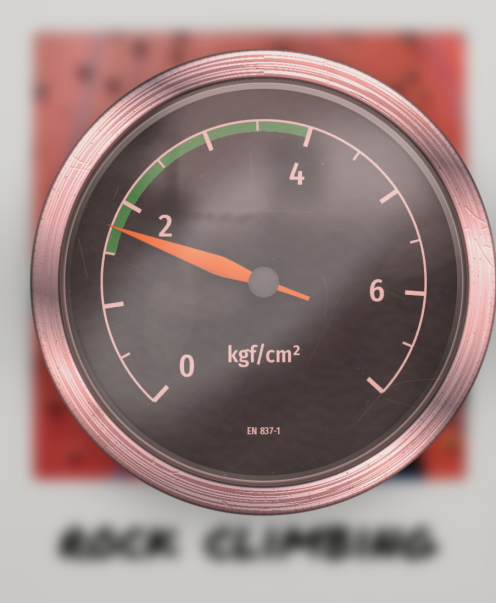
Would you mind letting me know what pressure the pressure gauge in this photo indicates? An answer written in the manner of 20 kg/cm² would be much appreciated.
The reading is 1.75 kg/cm²
